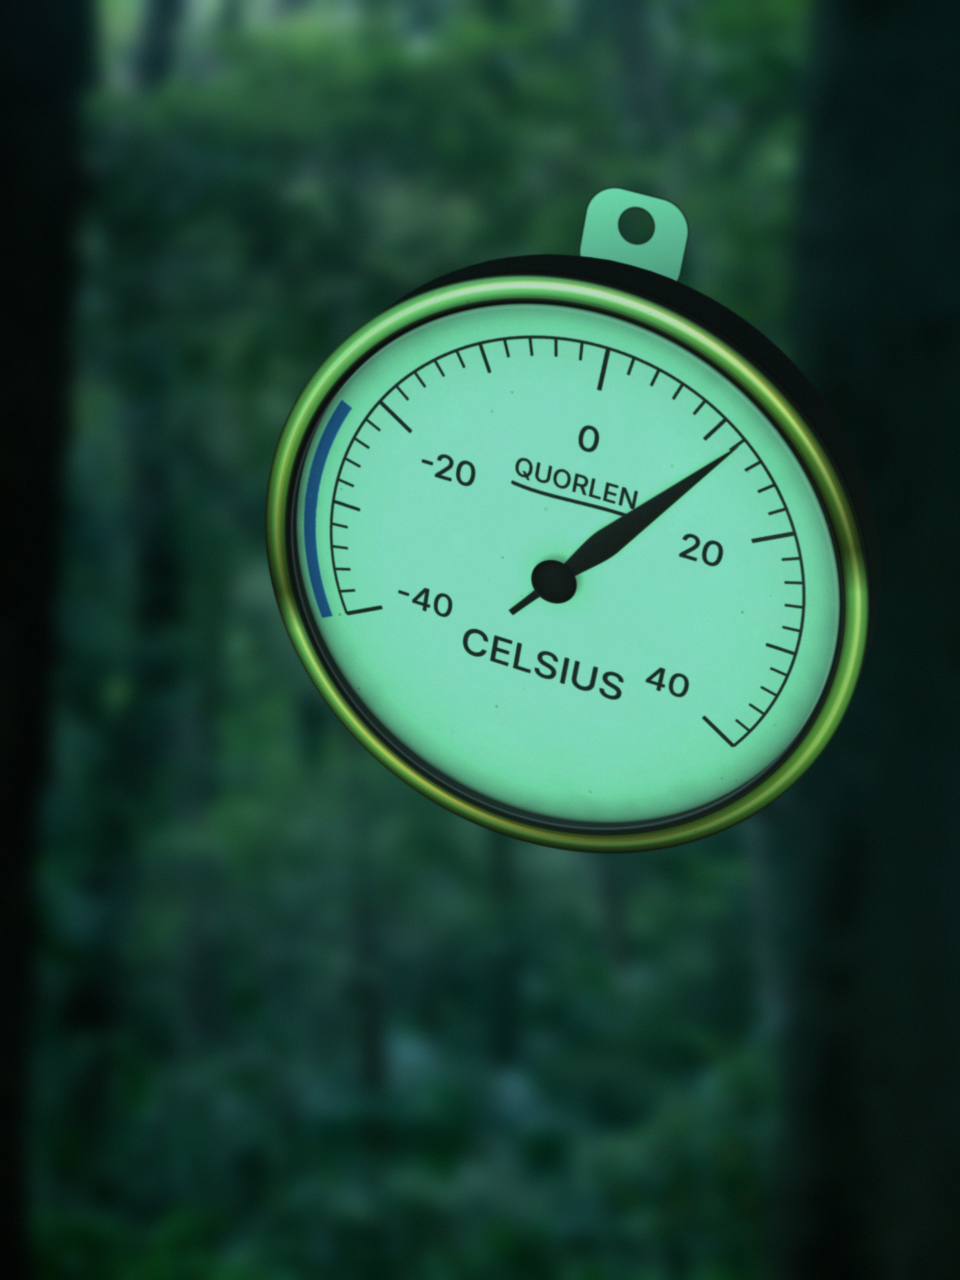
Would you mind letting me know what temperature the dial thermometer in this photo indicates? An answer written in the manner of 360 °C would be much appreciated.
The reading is 12 °C
